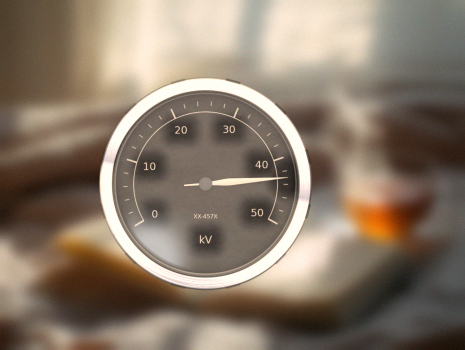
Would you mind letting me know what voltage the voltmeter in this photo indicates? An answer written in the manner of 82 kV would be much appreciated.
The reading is 43 kV
